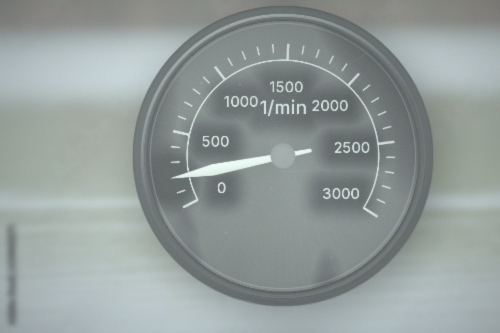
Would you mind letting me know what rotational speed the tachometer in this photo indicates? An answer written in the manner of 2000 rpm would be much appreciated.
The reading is 200 rpm
